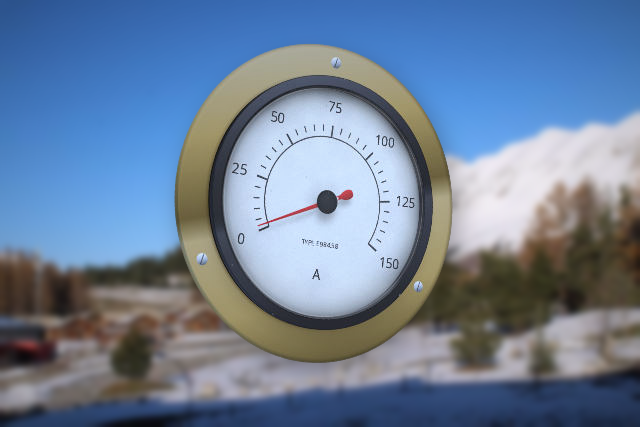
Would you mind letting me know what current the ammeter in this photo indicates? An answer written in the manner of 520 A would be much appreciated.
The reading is 2.5 A
